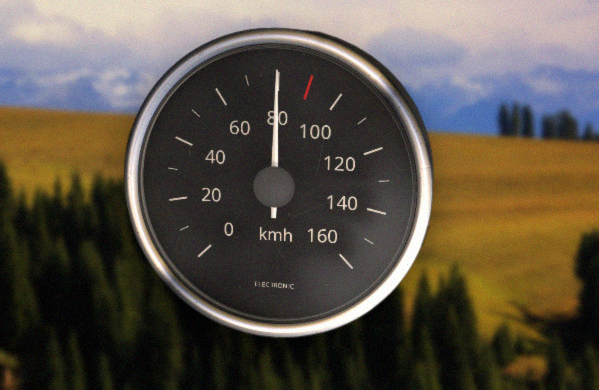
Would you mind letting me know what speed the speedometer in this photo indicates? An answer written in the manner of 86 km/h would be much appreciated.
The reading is 80 km/h
